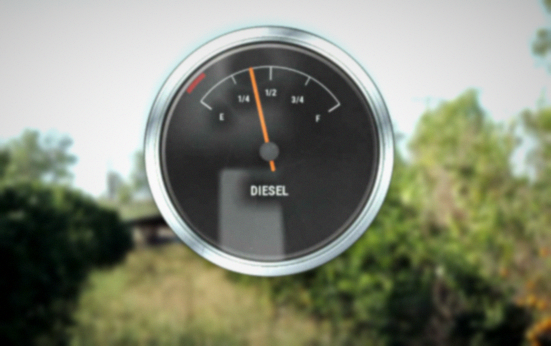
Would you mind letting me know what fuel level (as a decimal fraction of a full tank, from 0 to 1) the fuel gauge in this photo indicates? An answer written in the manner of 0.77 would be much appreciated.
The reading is 0.375
